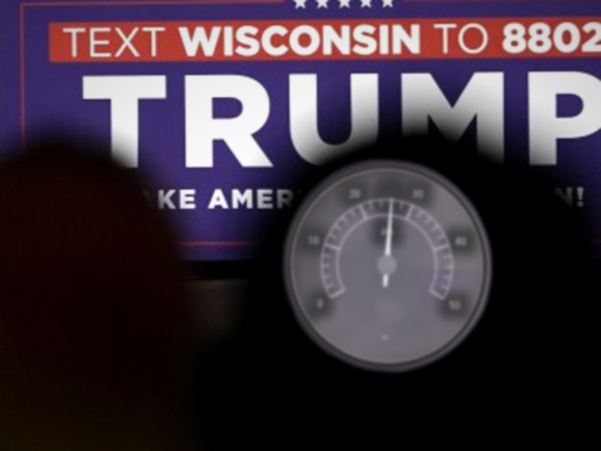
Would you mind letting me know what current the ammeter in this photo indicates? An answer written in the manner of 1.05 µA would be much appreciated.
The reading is 26 µA
